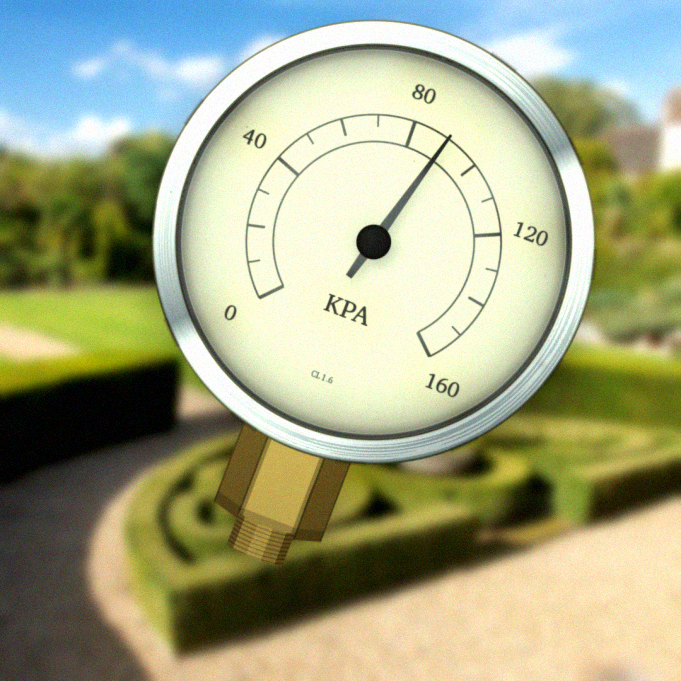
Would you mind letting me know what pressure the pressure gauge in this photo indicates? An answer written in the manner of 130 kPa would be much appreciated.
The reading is 90 kPa
